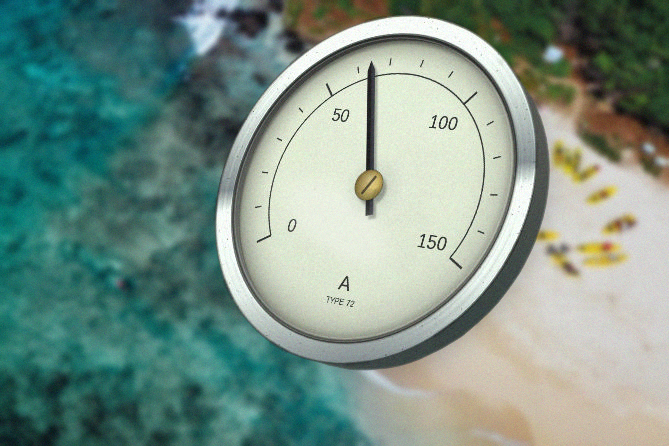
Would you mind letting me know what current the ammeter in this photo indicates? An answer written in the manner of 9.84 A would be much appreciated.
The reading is 65 A
